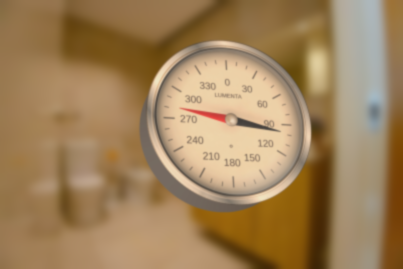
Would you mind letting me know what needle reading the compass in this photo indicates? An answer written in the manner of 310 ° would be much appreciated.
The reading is 280 °
